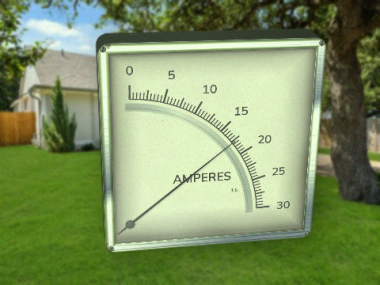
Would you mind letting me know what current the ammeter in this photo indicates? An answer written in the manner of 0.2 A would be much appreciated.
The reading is 17.5 A
